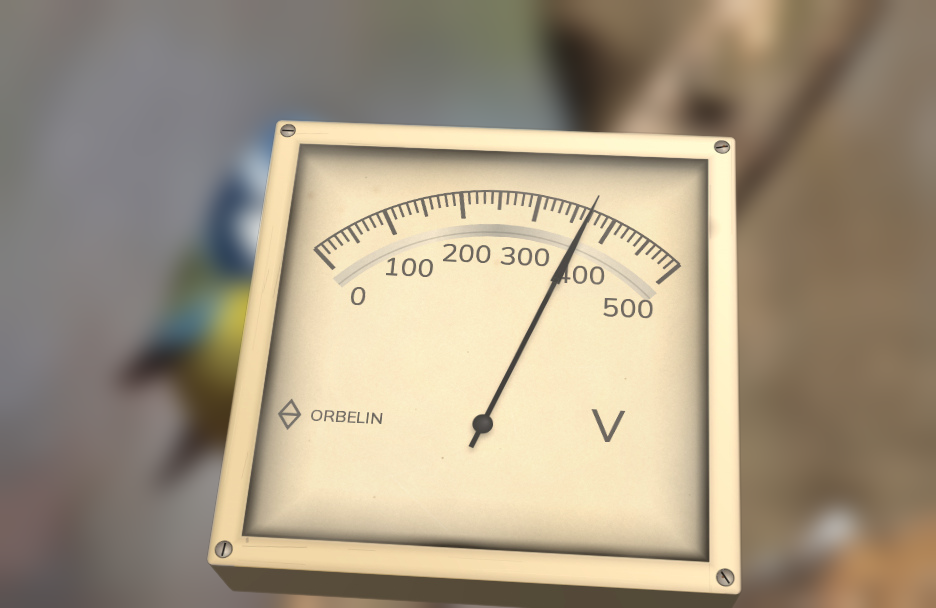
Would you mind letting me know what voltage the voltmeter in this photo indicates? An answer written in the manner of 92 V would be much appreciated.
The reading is 370 V
